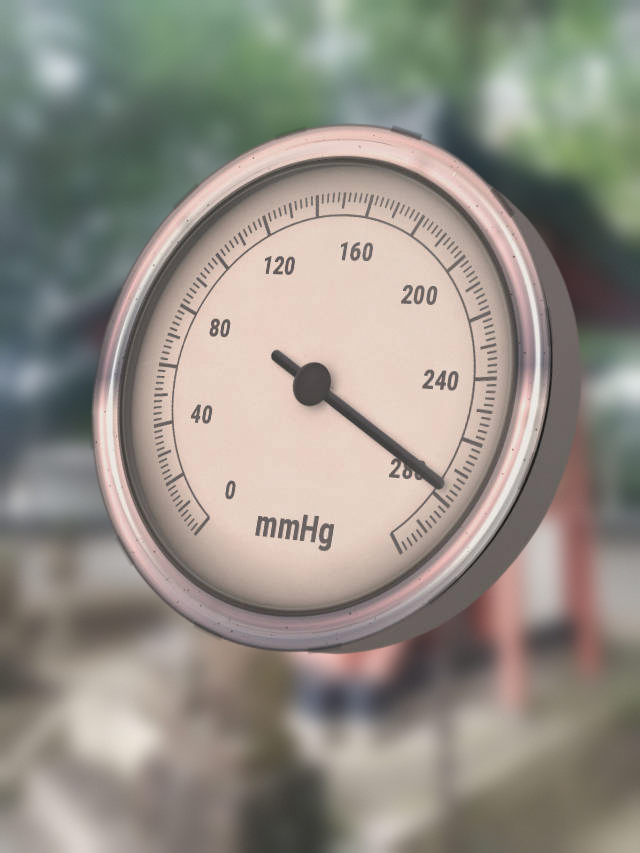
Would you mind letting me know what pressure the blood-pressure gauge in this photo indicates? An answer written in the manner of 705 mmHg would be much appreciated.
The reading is 276 mmHg
